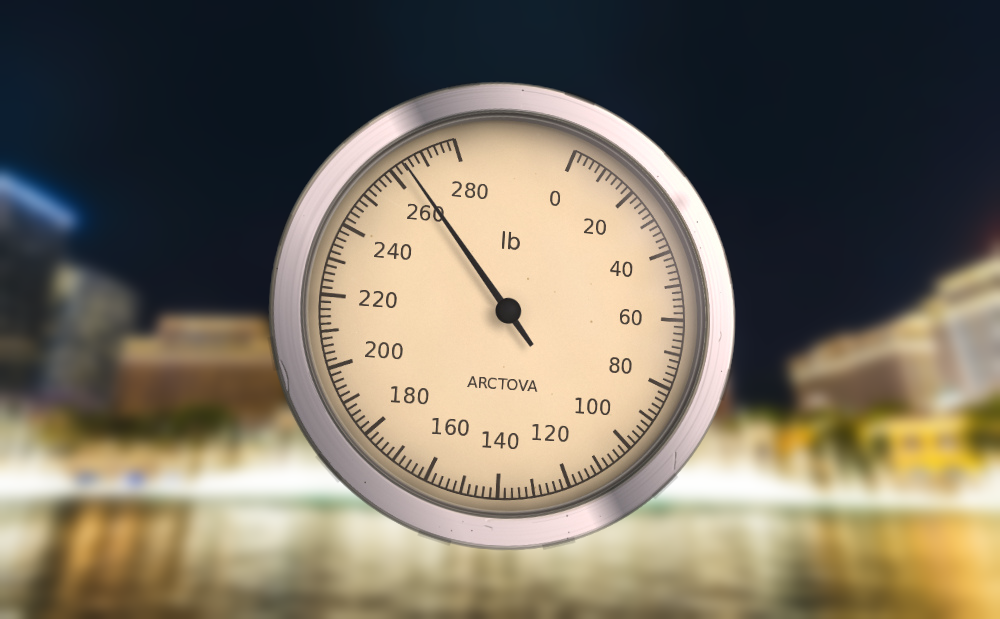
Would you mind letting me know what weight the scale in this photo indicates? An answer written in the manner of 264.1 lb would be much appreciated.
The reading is 264 lb
